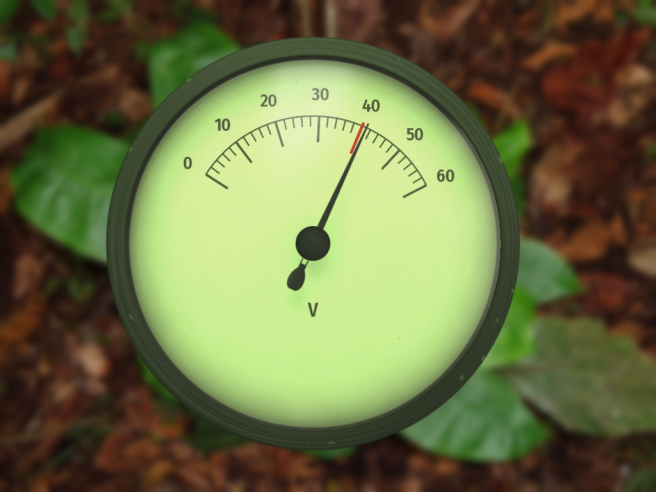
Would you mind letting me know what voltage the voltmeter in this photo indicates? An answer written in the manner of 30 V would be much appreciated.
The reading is 41 V
